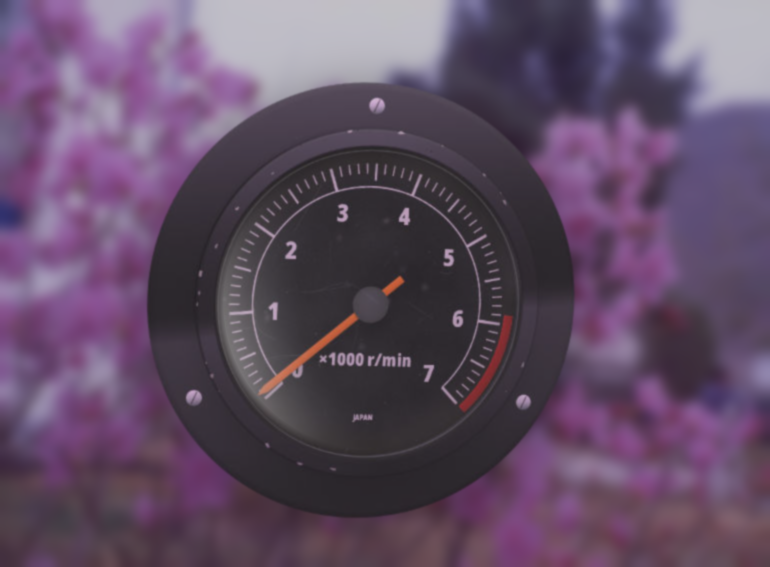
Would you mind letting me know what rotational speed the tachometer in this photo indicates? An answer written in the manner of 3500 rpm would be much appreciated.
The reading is 100 rpm
